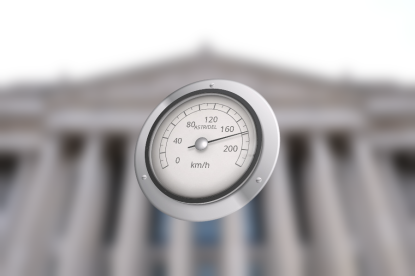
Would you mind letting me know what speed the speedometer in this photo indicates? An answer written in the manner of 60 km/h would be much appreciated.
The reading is 180 km/h
